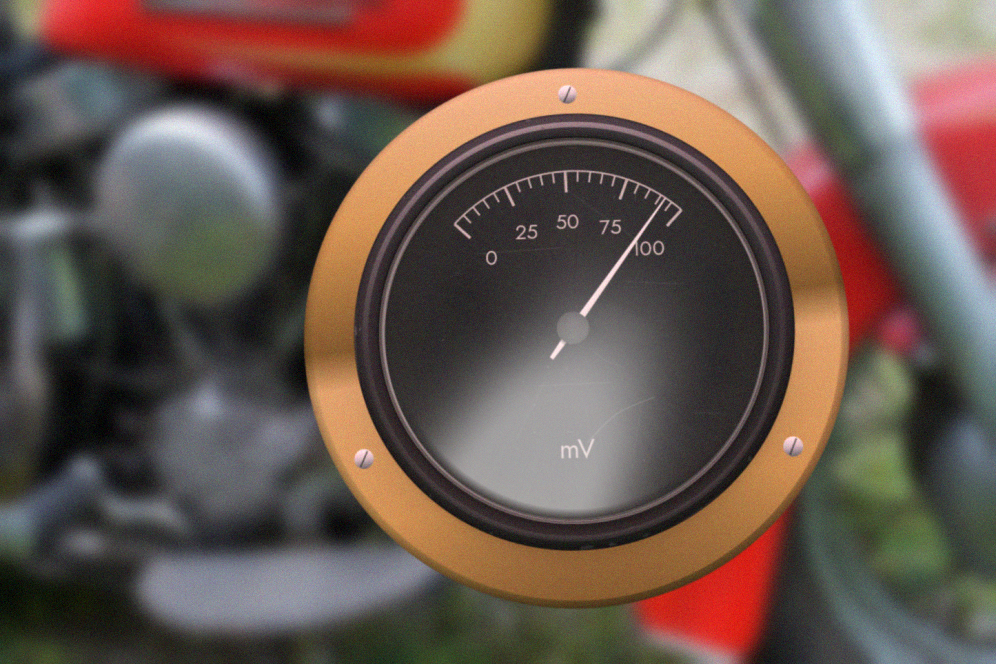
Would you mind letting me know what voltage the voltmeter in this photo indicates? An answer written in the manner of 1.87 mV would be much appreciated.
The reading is 92.5 mV
